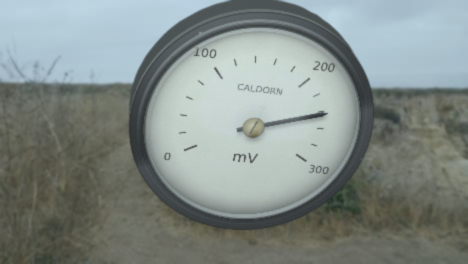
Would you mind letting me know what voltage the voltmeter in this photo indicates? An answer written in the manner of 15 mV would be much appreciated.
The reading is 240 mV
